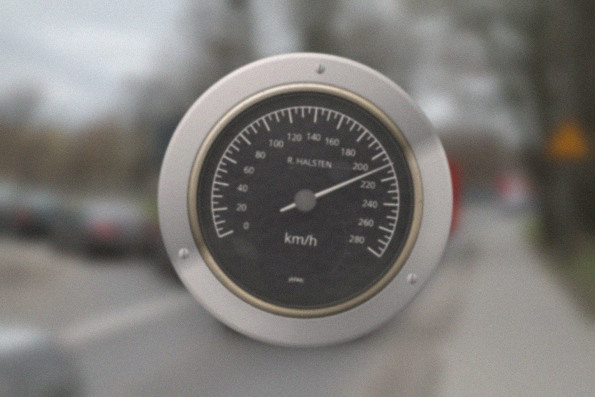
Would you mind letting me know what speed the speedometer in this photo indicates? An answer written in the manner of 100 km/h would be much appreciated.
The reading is 210 km/h
